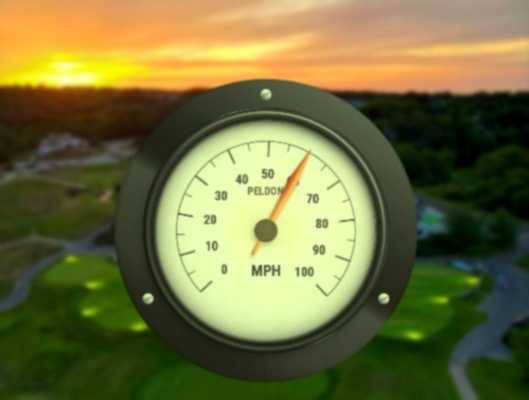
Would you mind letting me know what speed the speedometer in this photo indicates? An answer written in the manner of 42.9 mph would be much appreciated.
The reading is 60 mph
